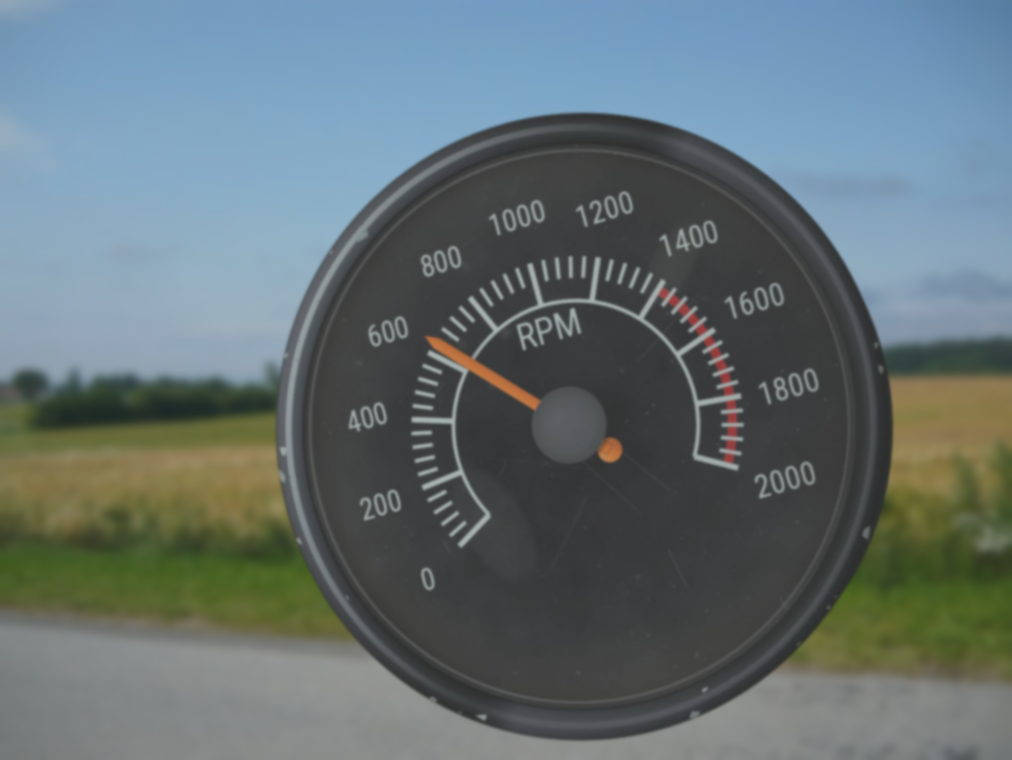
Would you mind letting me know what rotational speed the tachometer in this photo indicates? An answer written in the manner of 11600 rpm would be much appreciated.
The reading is 640 rpm
